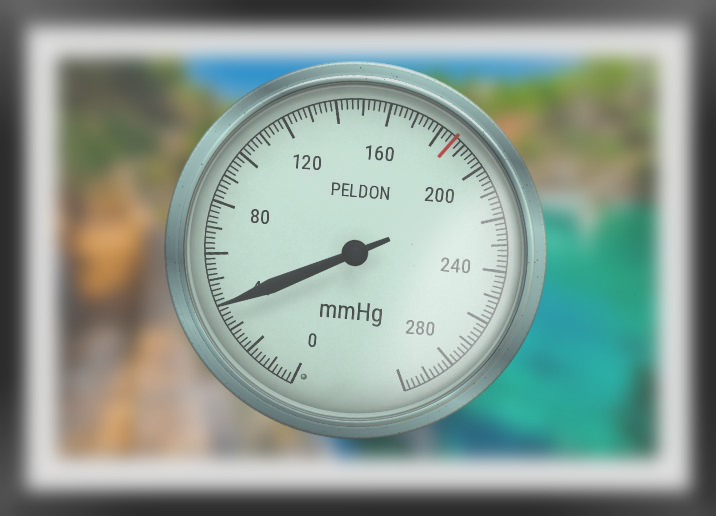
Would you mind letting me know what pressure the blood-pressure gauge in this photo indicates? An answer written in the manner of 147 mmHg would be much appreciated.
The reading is 40 mmHg
